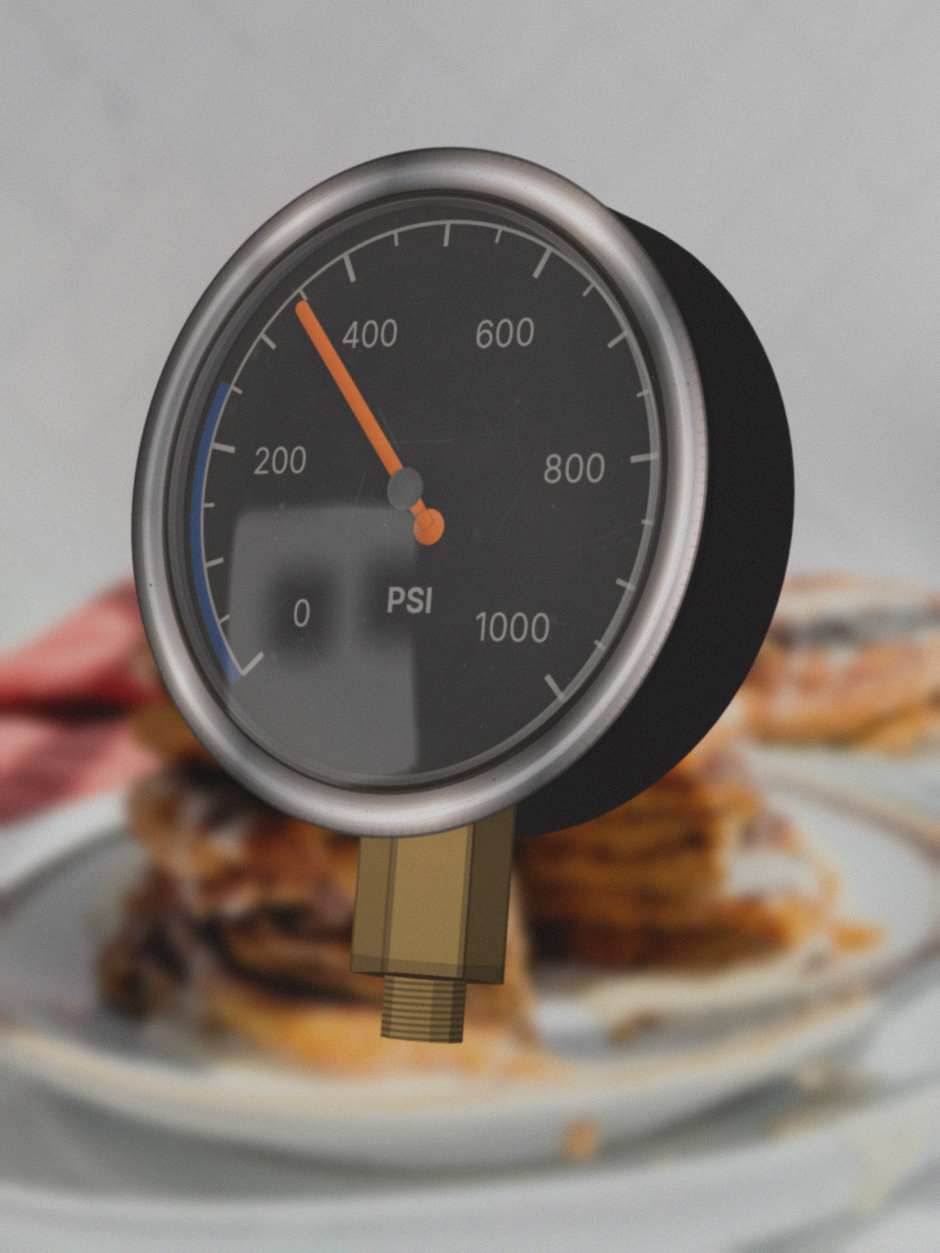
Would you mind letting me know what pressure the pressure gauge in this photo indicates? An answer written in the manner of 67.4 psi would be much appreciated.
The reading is 350 psi
